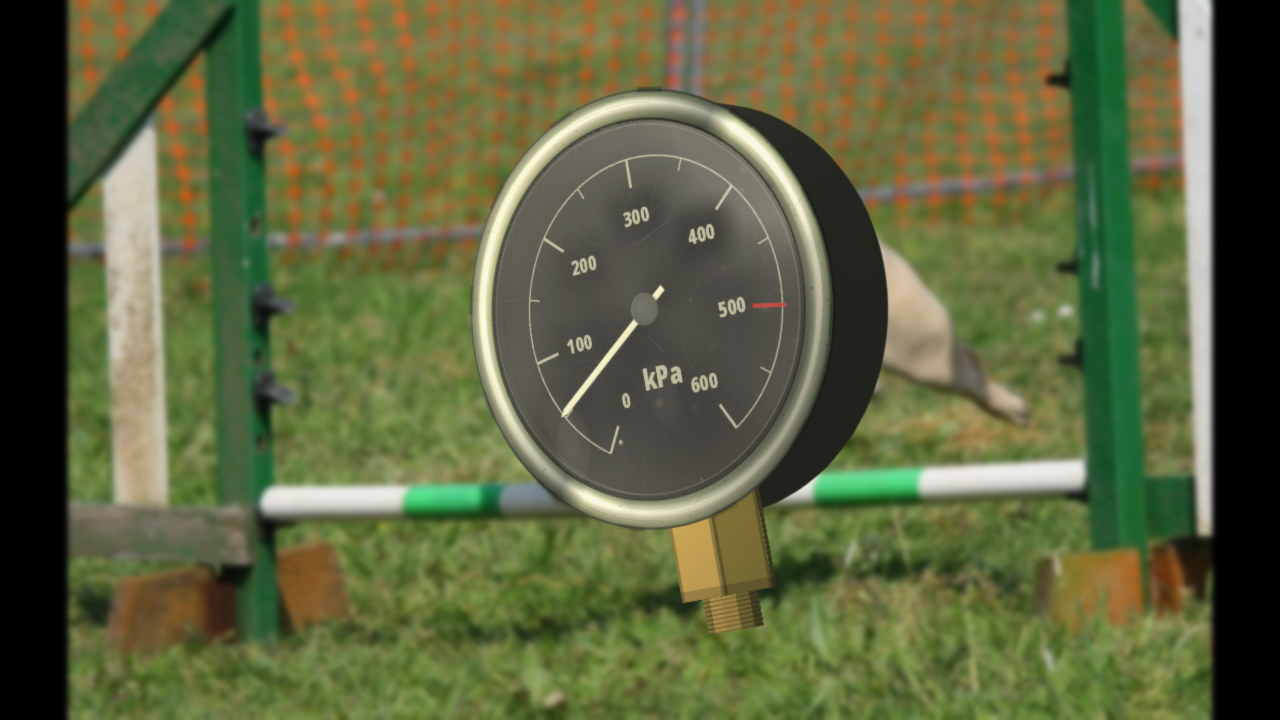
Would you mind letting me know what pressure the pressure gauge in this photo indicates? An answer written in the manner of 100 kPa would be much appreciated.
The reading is 50 kPa
